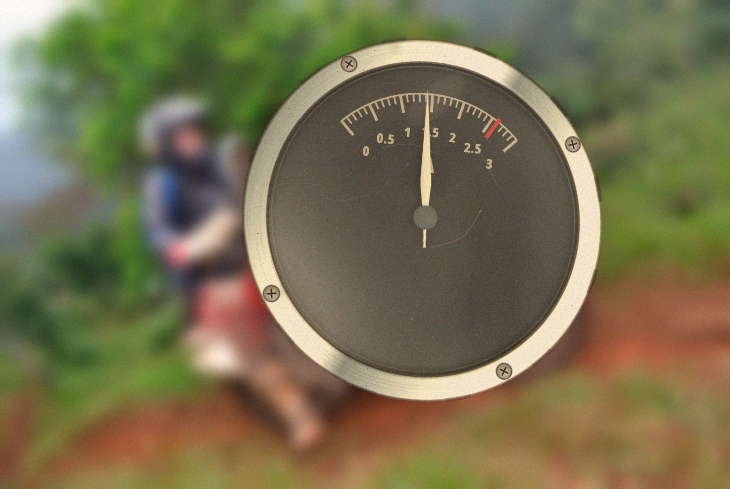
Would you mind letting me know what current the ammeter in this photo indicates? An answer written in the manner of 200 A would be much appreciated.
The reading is 1.4 A
